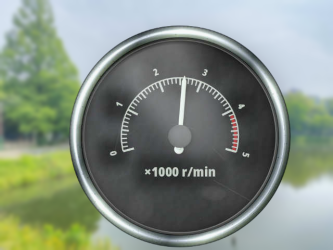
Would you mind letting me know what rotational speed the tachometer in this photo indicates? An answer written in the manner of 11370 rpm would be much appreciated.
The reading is 2600 rpm
